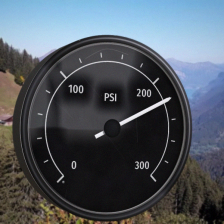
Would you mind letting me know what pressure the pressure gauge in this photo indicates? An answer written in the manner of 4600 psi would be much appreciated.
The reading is 220 psi
